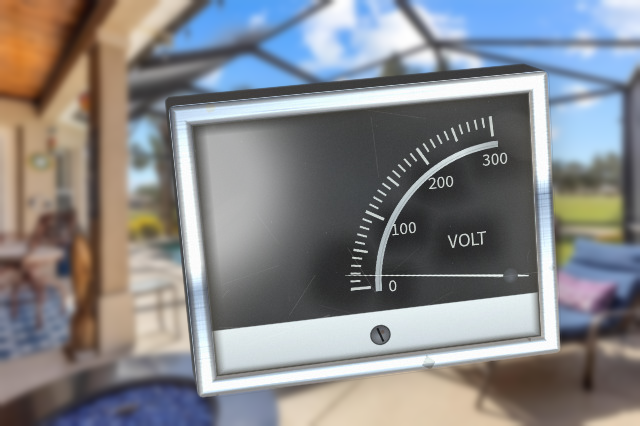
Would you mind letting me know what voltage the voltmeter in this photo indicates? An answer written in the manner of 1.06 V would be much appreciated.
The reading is 20 V
